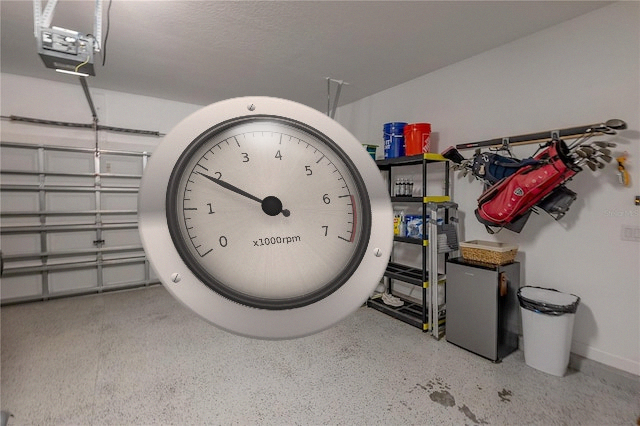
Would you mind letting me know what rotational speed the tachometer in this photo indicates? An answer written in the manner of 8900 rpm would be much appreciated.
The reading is 1800 rpm
